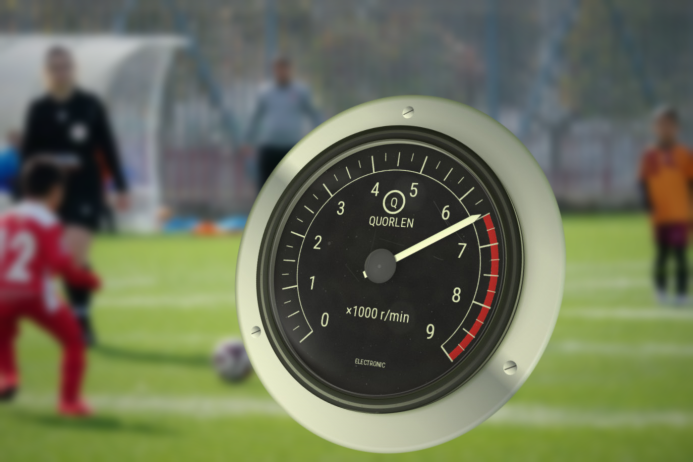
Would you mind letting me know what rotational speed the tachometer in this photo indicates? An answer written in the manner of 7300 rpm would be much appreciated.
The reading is 6500 rpm
